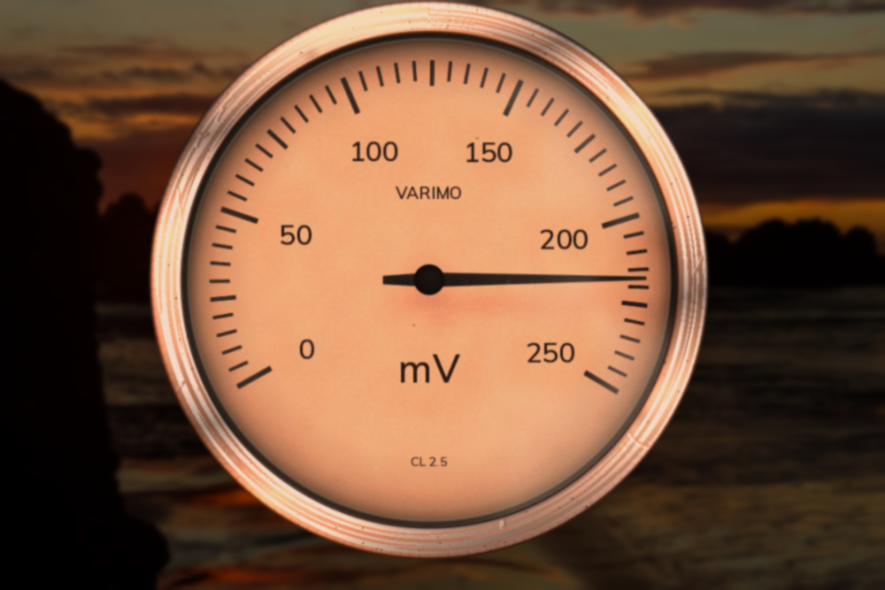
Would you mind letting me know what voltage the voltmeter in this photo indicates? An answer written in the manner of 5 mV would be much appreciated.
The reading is 217.5 mV
